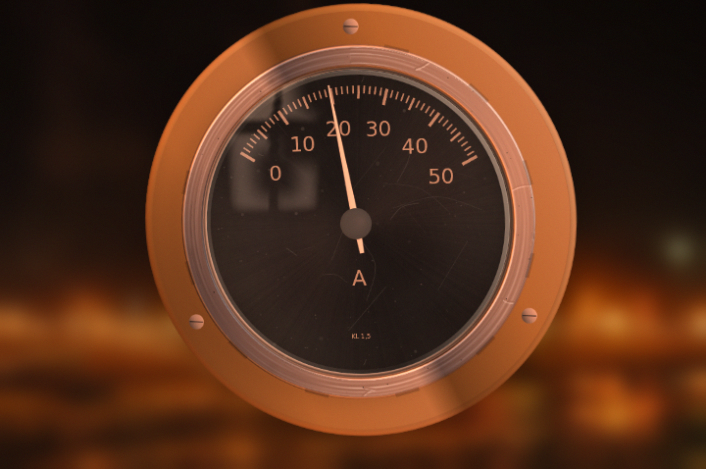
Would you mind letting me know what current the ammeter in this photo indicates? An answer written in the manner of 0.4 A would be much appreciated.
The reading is 20 A
